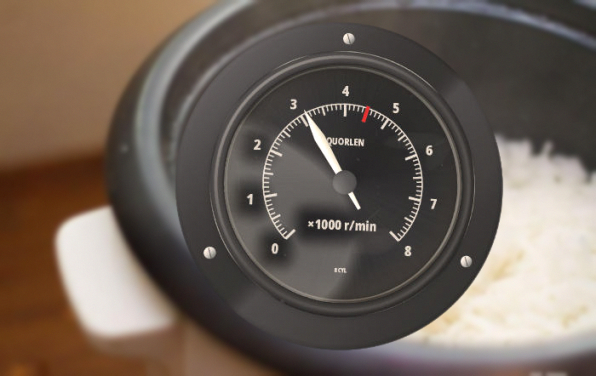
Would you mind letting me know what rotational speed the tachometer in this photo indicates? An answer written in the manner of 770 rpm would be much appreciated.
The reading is 3100 rpm
